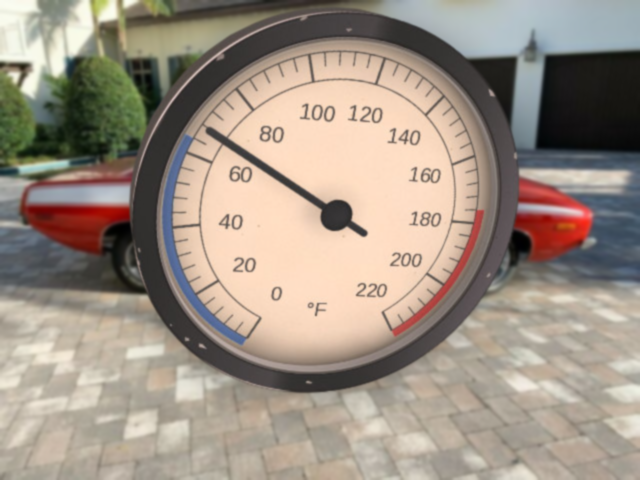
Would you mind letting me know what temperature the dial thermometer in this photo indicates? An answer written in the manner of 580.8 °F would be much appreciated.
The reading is 68 °F
